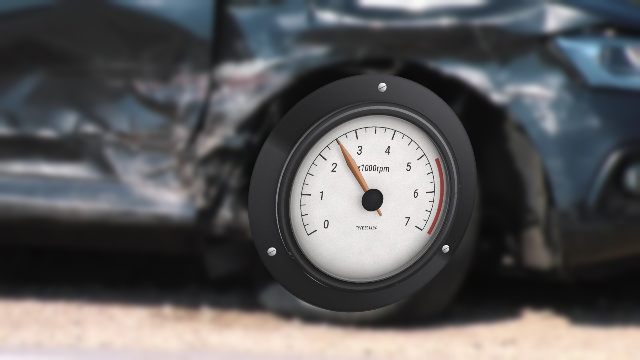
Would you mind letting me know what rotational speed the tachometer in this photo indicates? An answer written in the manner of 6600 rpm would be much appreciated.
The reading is 2500 rpm
